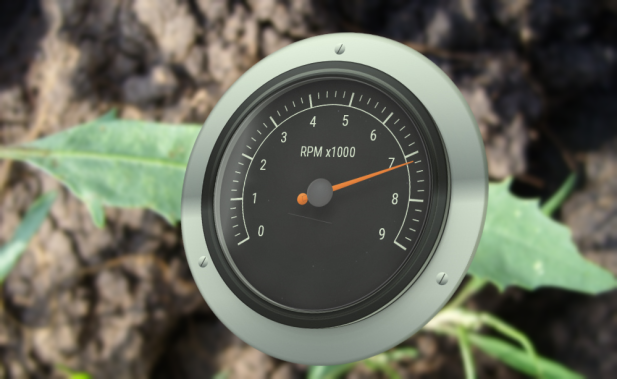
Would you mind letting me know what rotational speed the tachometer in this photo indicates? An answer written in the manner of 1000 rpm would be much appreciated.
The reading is 7200 rpm
